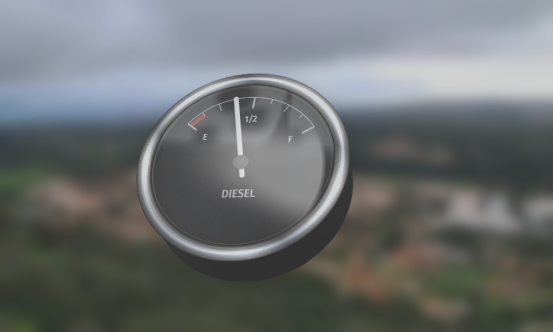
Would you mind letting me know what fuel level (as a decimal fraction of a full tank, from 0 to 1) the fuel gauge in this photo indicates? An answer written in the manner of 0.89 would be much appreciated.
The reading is 0.375
